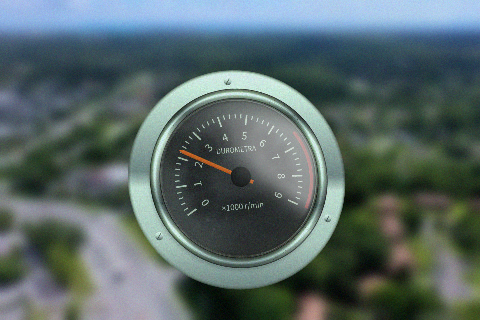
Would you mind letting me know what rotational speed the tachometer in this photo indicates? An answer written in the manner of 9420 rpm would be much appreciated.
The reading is 2200 rpm
